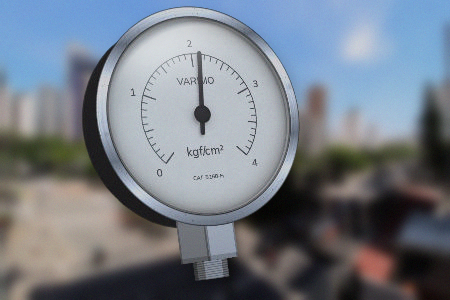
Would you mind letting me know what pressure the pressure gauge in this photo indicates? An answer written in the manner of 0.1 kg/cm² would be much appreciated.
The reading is 2.1 kg/cm²
